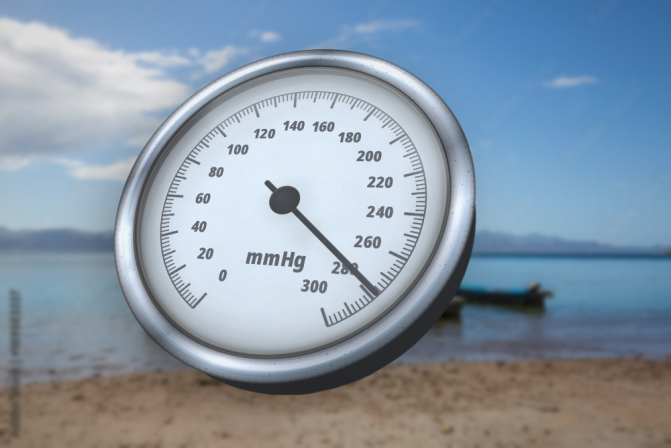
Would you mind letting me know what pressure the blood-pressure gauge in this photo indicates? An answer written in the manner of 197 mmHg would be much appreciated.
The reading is 278 mmHg
